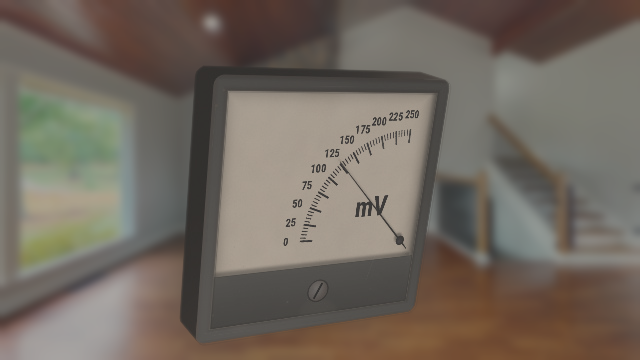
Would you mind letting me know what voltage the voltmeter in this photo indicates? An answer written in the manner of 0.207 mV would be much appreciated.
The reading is 125 mV
